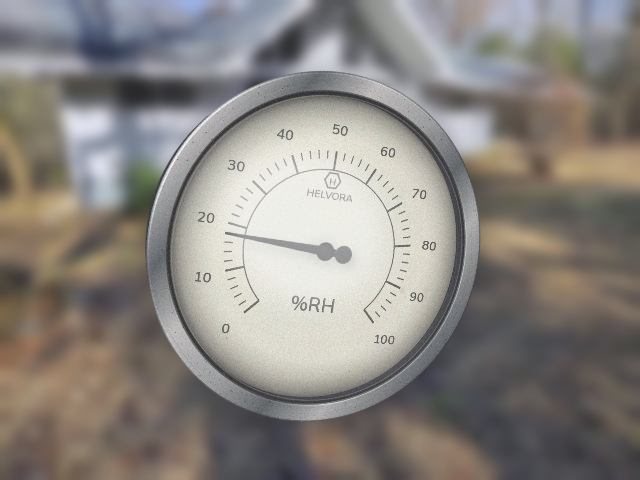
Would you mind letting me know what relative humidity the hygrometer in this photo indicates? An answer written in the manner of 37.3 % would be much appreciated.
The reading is 18 %
